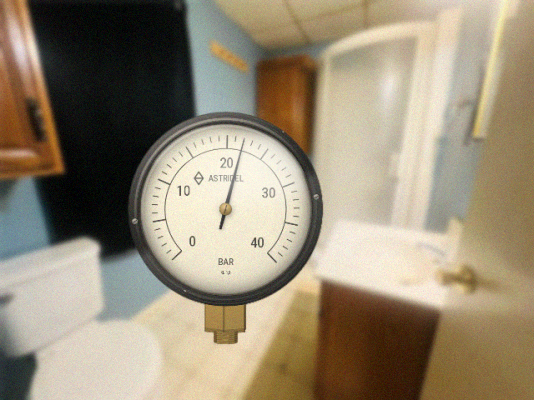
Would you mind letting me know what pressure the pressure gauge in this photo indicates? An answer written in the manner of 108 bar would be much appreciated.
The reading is 22 bar
